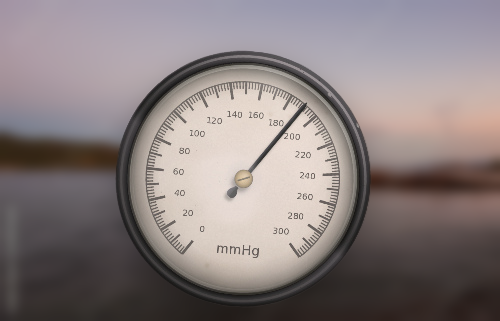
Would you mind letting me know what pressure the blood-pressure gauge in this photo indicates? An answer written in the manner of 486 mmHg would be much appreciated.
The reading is 190 mmHg
